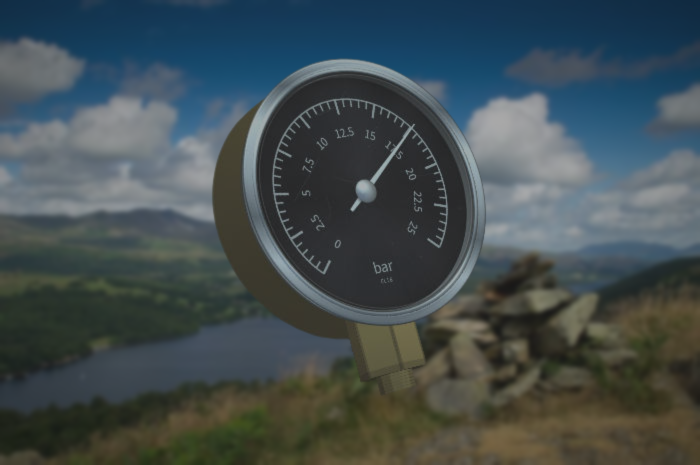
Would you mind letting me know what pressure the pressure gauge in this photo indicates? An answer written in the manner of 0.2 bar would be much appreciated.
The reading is 17.5 bar
